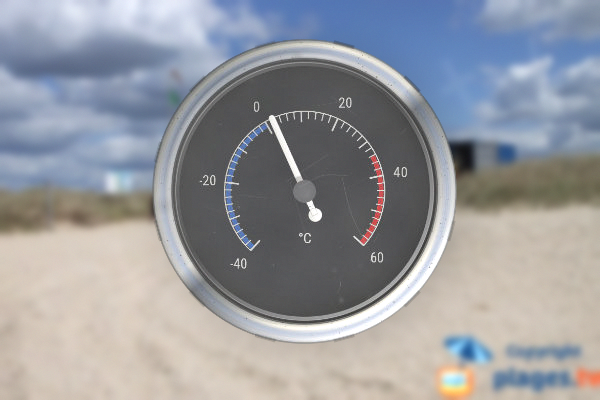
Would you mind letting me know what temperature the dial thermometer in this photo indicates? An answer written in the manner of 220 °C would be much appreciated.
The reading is 2 °C
